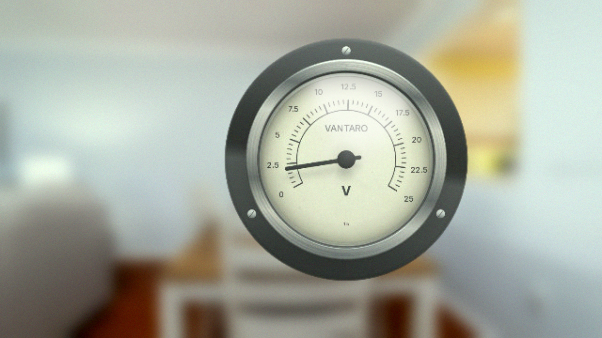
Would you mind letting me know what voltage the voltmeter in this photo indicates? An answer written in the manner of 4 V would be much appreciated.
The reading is 2 V
